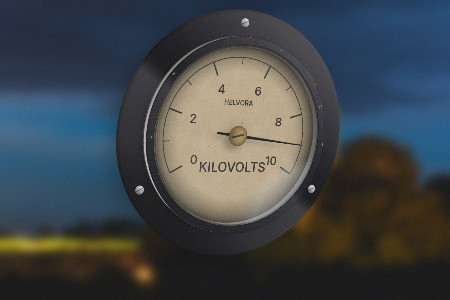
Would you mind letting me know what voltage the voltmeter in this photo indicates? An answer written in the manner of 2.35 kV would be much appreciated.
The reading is 9 kV
